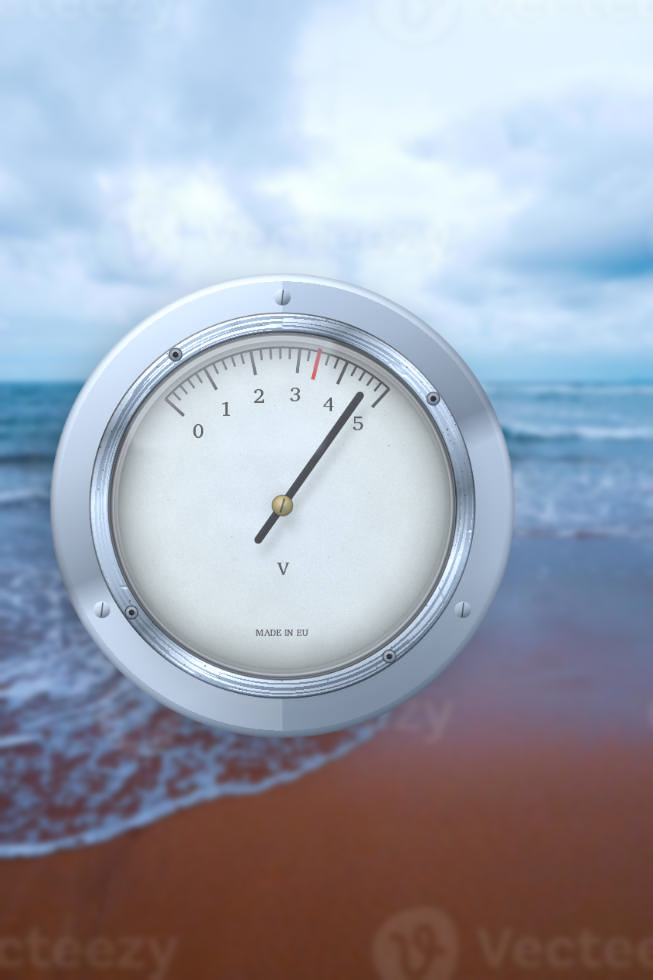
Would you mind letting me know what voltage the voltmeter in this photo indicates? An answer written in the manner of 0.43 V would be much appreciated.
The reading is 4.6 V
